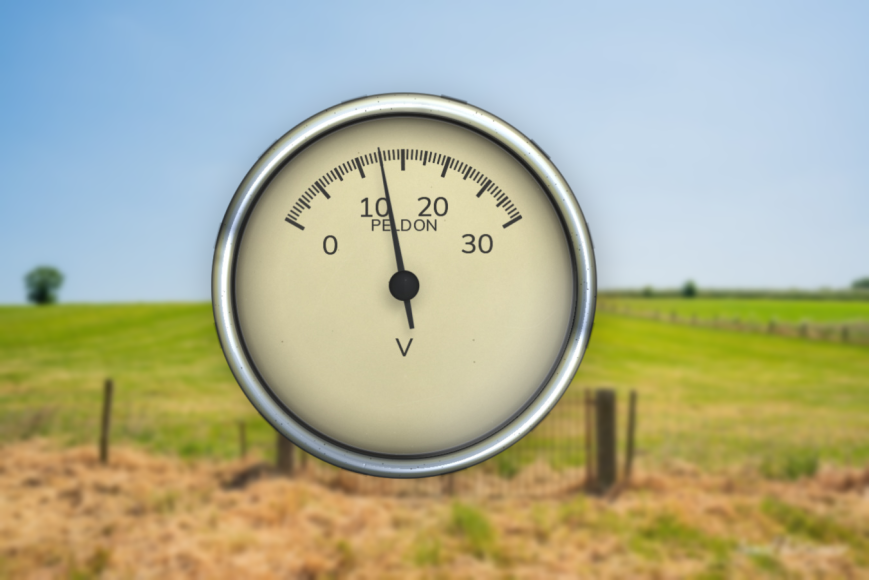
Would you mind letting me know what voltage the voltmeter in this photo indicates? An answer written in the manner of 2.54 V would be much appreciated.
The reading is 12.5 V
